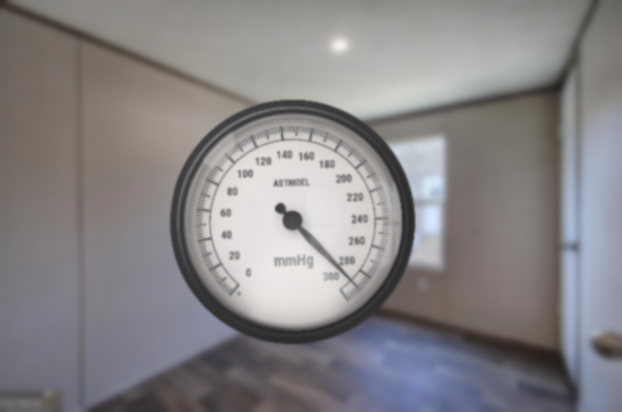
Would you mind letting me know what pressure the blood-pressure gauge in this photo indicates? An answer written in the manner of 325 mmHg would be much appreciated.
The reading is 290 mmHg
